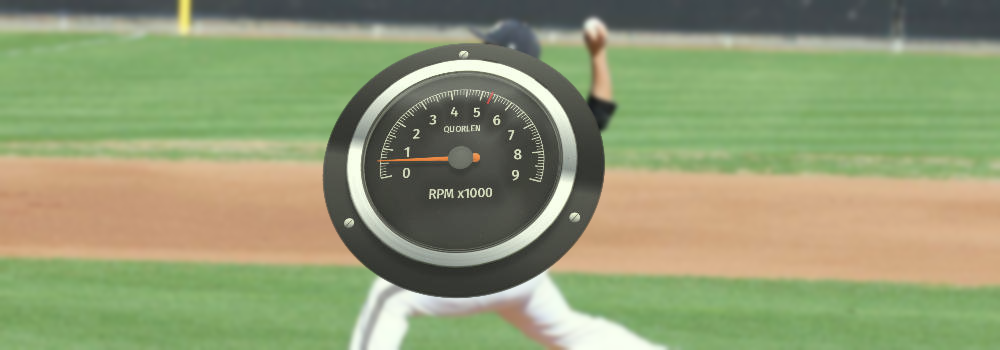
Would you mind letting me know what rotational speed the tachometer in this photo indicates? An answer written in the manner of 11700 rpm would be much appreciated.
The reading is 500 rpm
